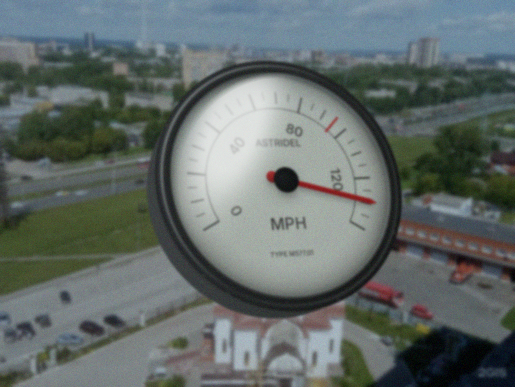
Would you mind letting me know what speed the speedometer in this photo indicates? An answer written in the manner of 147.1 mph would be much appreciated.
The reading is 130 mph
